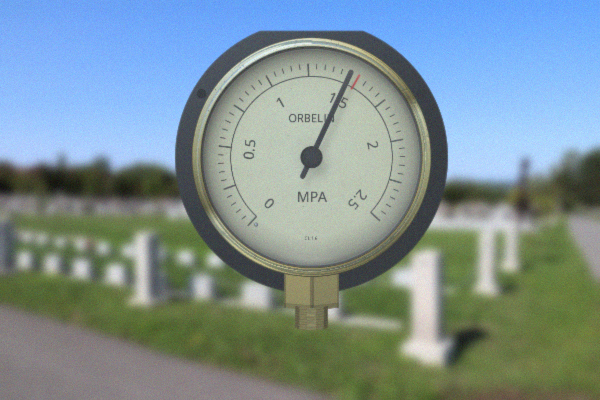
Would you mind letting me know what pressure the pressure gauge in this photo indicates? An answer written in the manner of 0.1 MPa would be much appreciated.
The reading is 1.5 MPa
